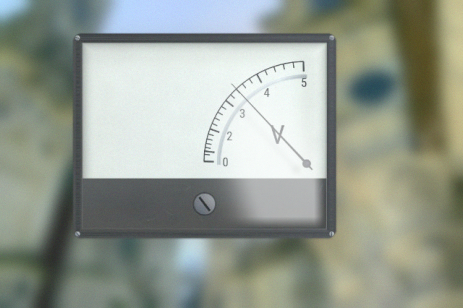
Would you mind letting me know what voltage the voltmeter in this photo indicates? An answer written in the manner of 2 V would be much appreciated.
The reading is 3.4 V
